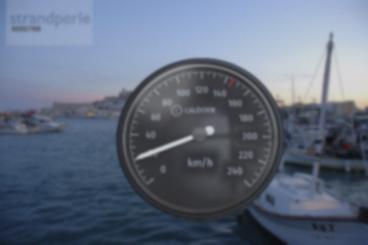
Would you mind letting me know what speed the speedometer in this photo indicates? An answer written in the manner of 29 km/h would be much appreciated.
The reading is 20 km/h
